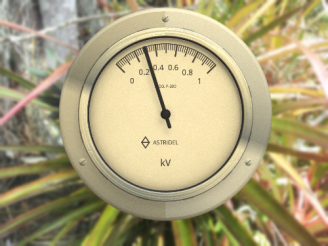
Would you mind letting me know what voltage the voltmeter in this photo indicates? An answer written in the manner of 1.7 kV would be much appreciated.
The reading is 0.3 kV
